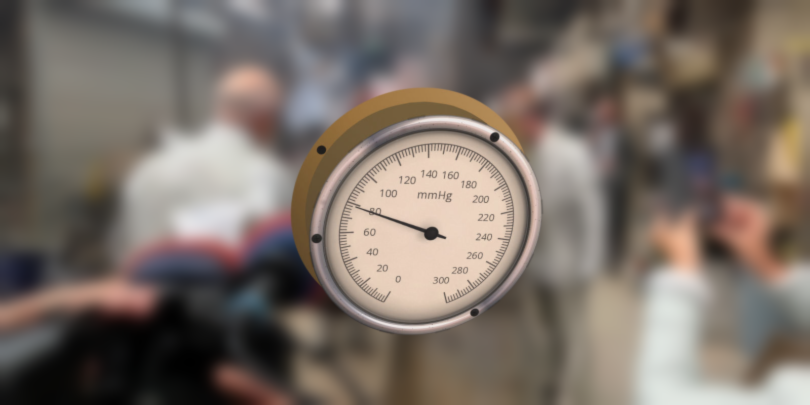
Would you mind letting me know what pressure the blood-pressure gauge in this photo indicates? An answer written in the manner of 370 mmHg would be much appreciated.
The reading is 80 mmHg
